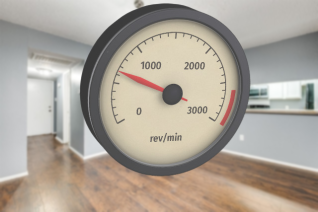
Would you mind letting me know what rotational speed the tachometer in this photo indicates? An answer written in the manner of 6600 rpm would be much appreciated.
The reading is 650 rpm
